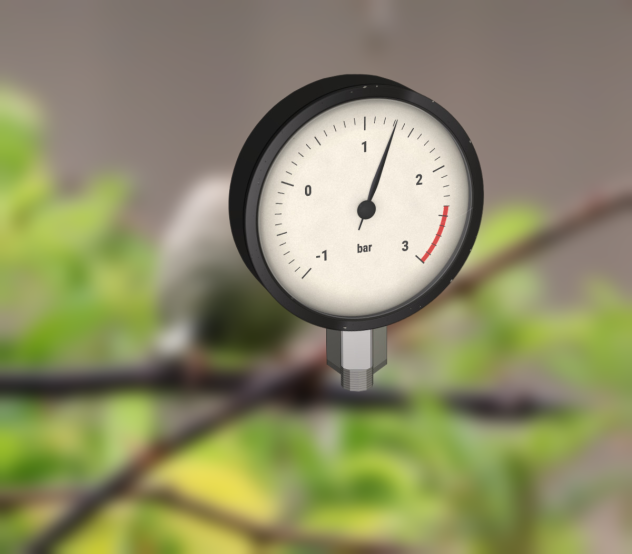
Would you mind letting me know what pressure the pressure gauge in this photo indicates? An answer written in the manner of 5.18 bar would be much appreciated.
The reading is 1.3 bar
